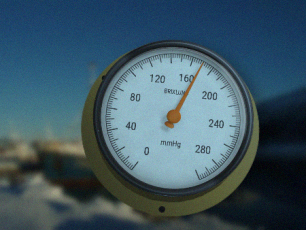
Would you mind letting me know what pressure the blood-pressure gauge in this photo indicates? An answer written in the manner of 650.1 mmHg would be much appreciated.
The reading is 170 mmHg
